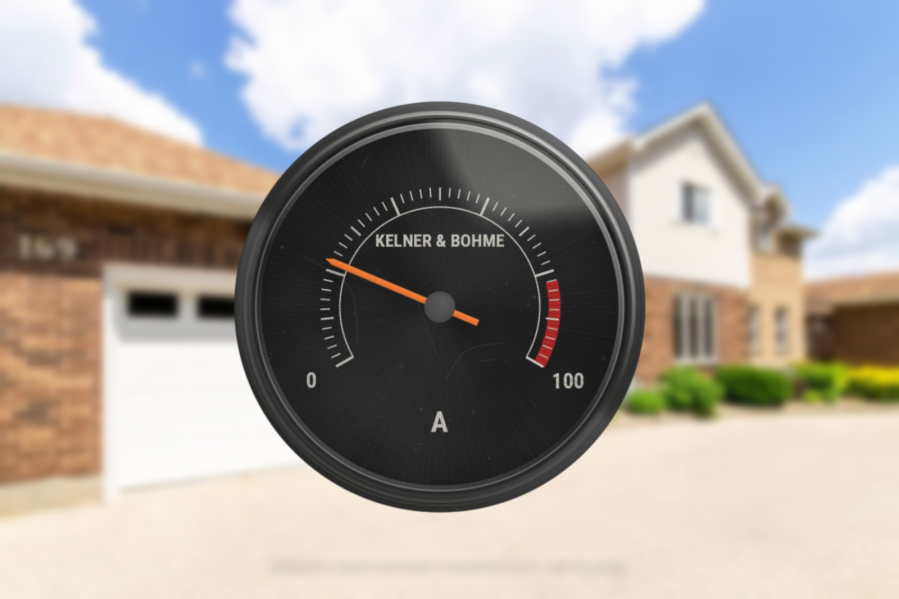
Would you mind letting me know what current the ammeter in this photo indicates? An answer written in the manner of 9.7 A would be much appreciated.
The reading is 22 A
